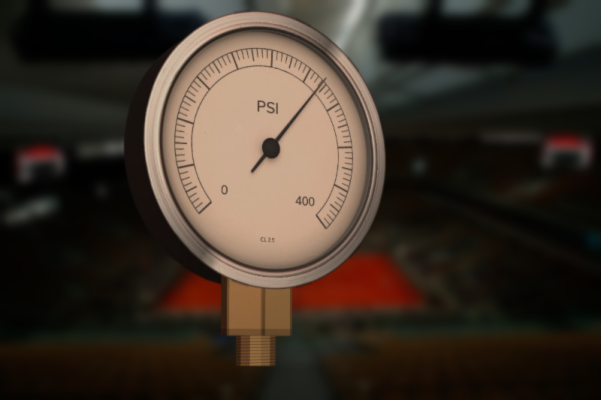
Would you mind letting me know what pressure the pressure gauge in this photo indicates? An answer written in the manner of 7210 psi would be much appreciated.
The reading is 255 psi
